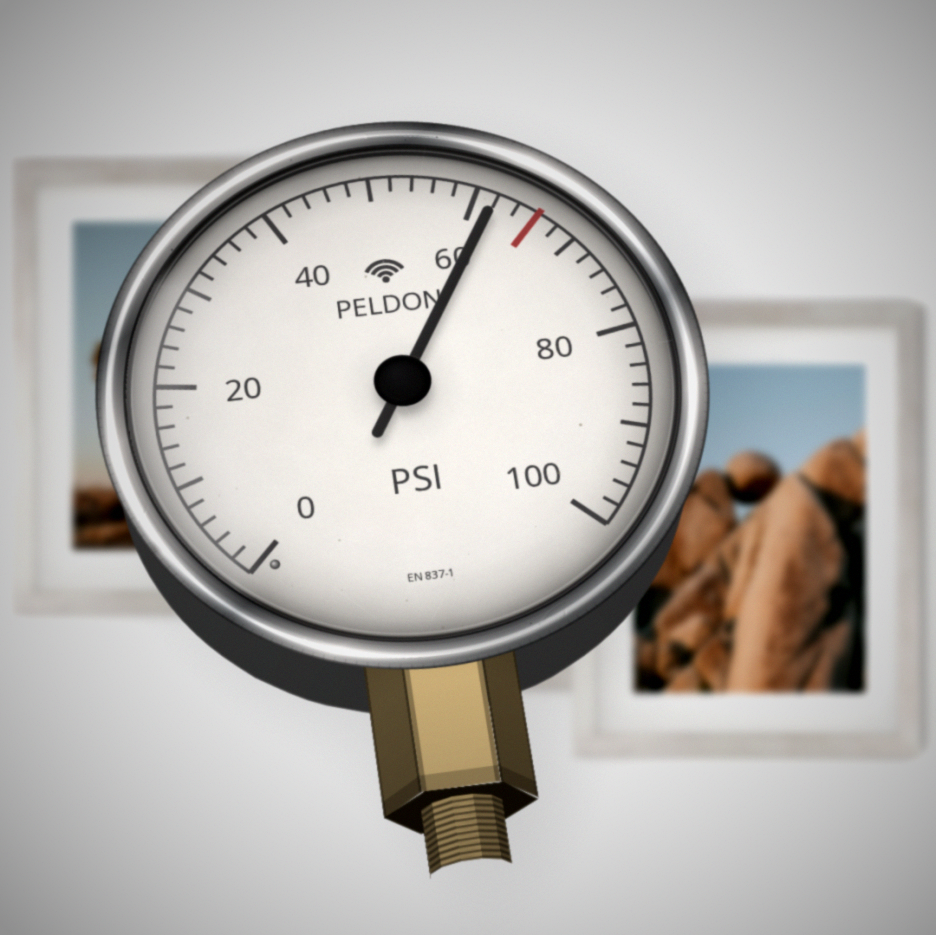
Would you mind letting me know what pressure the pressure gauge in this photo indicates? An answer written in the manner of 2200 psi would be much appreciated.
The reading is 62 psi
